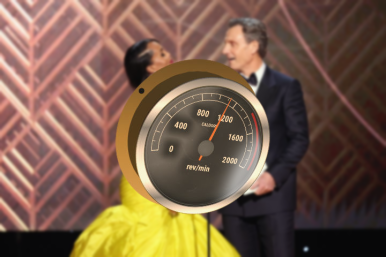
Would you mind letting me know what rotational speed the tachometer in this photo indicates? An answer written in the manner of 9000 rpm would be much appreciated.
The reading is 1100 rpm
